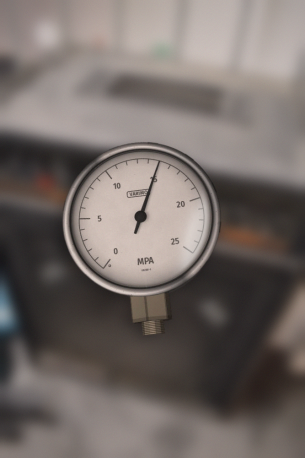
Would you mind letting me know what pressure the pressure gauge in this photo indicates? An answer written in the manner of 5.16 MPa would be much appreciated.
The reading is 15 MPa
